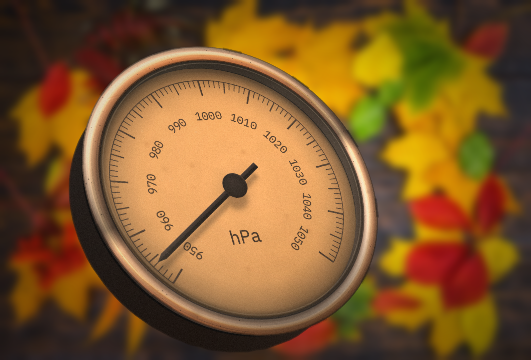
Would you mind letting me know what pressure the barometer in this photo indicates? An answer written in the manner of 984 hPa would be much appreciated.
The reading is 954 hPa
